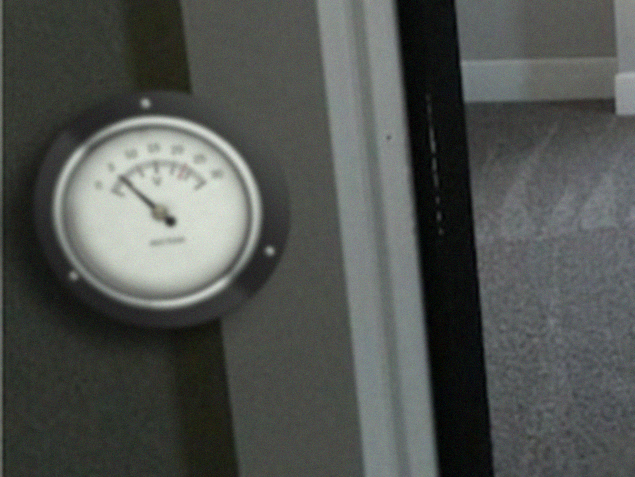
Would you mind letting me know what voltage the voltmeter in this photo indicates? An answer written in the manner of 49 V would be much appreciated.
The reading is 5 V
